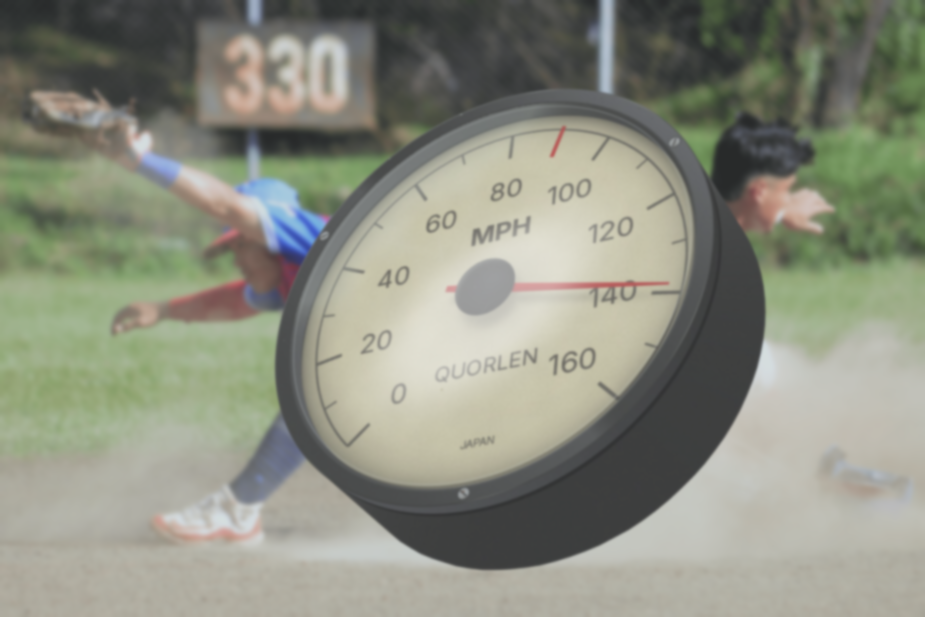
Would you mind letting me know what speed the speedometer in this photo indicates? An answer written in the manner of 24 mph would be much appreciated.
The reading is 140 mph
